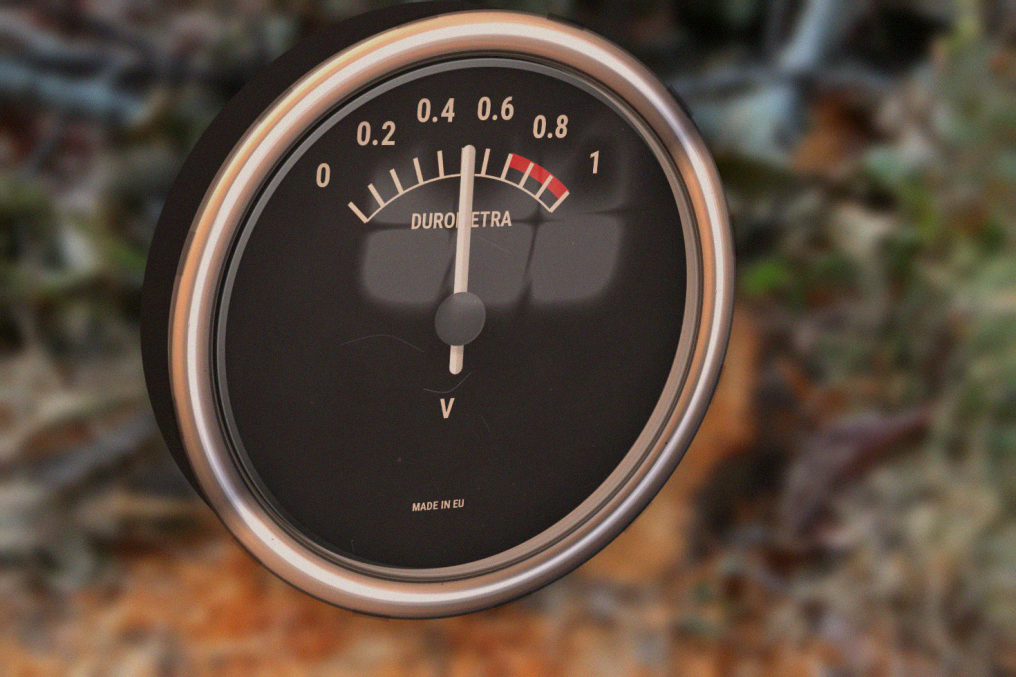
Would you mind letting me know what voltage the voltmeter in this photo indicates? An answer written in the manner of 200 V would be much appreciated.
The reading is 0.5 V
